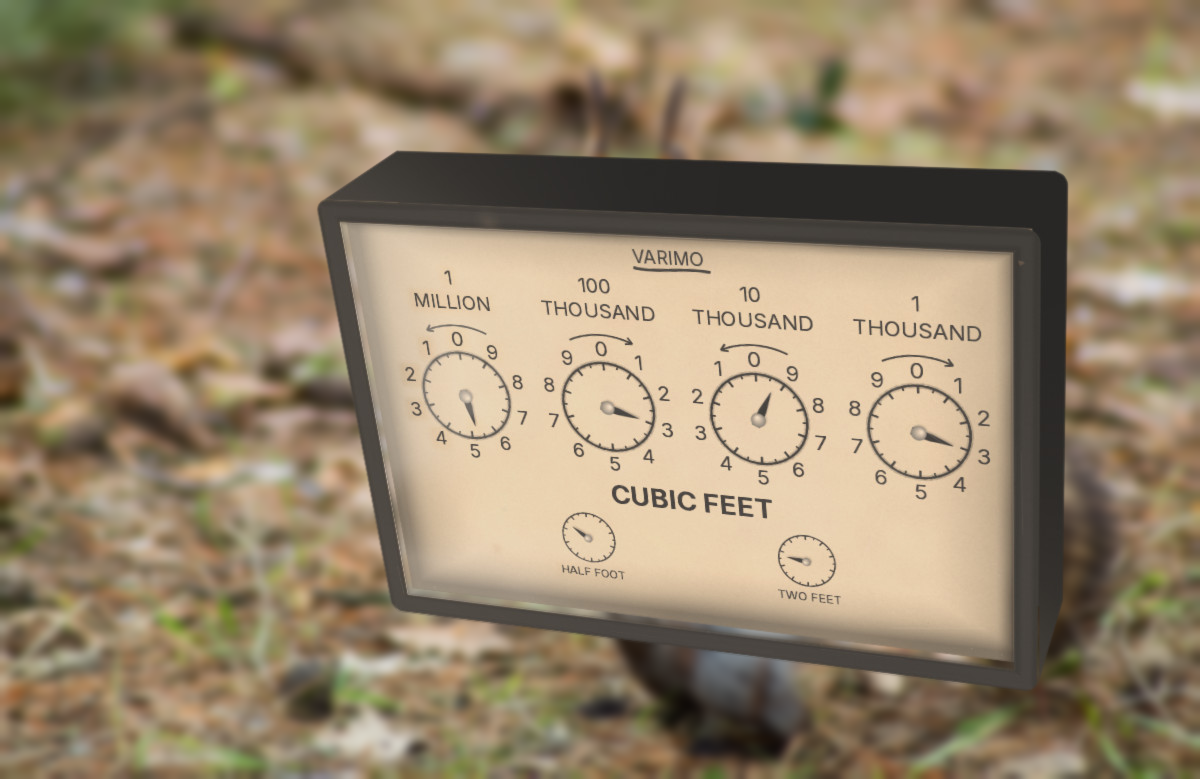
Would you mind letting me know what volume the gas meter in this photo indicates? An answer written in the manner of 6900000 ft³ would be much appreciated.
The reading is 529300 ft³
